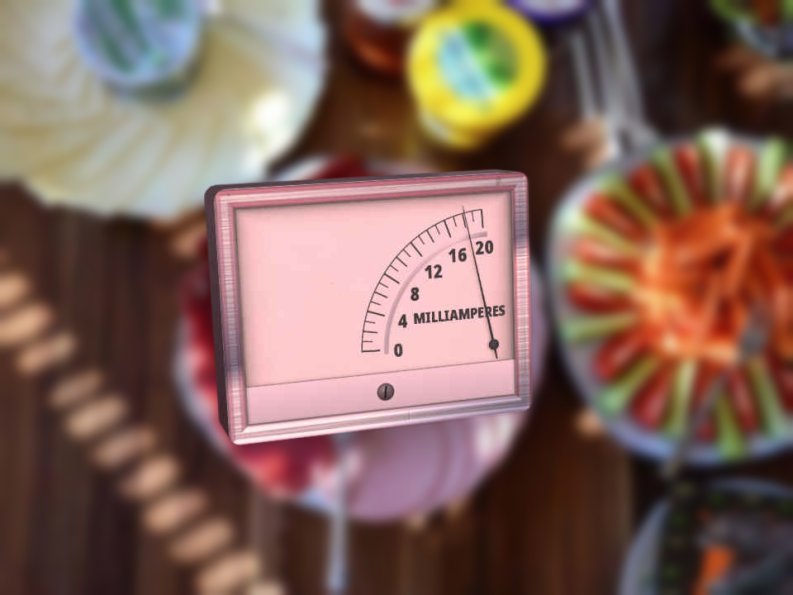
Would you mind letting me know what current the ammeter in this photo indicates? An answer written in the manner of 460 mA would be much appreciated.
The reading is 18 mA
